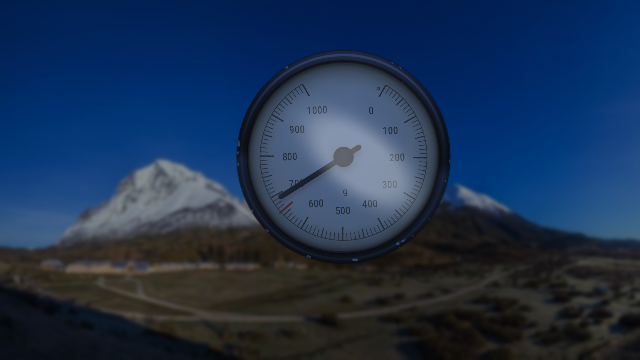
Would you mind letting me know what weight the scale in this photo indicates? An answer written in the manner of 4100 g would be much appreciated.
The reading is 690 g
